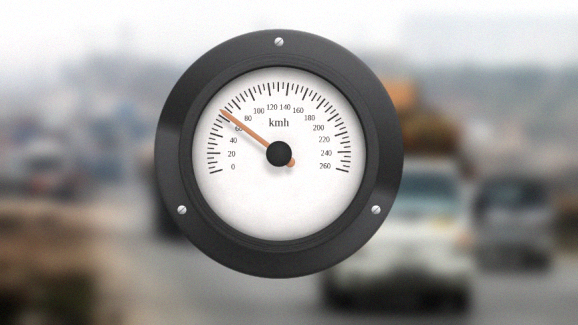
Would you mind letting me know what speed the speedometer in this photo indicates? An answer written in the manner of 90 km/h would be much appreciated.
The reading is 65 km/h
